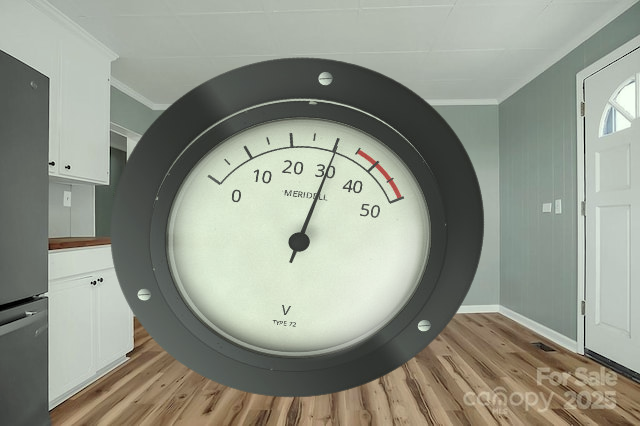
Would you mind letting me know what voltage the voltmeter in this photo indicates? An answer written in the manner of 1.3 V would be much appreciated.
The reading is 30 V
